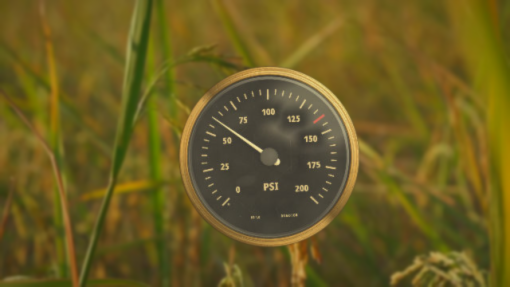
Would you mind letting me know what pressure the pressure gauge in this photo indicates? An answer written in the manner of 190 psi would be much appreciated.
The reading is 60 psi
